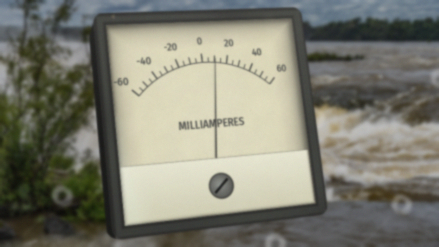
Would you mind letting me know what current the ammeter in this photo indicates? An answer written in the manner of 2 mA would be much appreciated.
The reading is 10 mA
